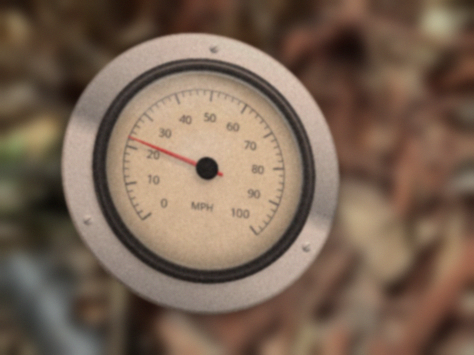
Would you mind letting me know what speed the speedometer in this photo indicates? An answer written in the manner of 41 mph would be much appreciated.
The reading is 22 mph
